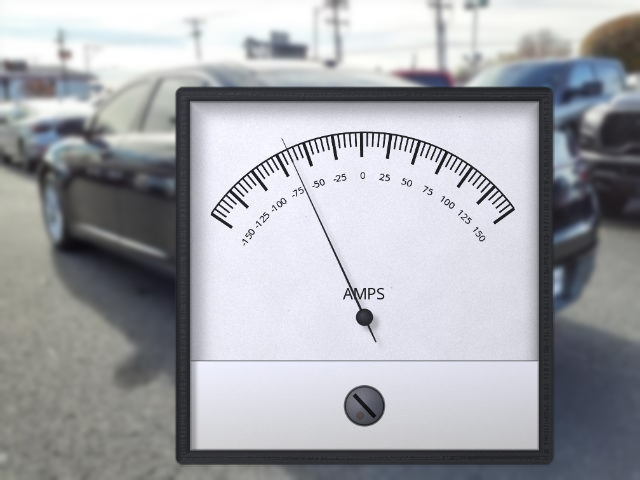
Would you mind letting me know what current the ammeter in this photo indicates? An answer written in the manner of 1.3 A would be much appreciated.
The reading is -65 A
